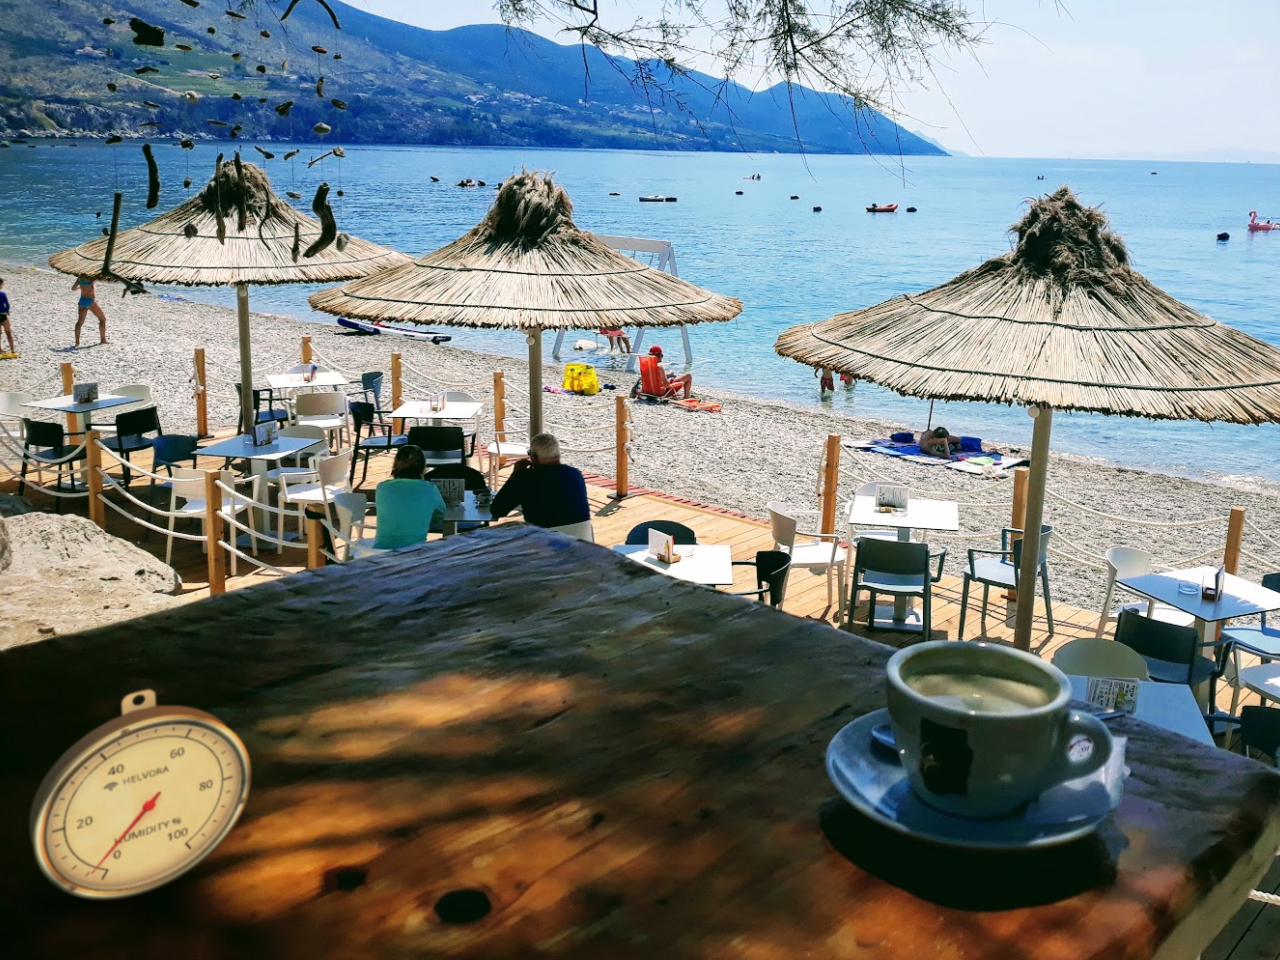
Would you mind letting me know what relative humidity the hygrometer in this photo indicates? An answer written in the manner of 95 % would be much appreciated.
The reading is 4 %
